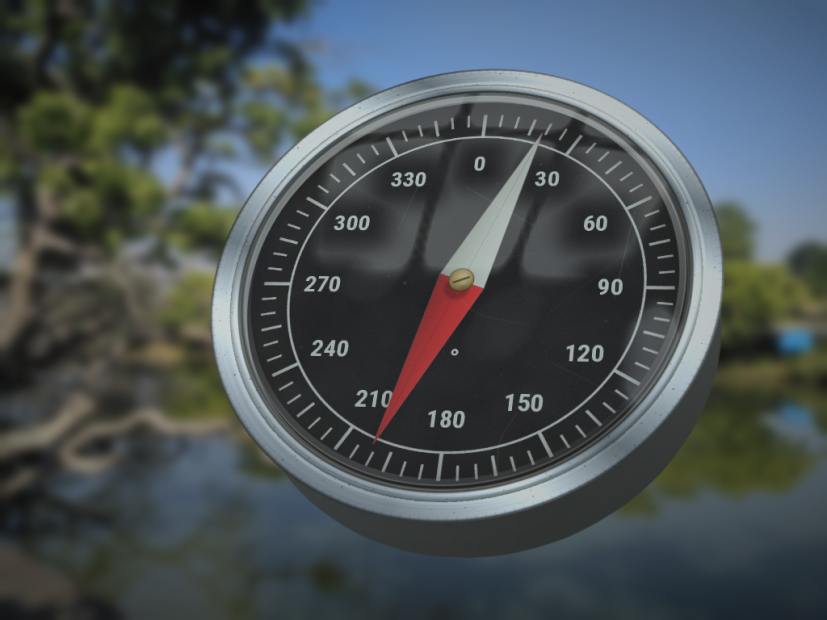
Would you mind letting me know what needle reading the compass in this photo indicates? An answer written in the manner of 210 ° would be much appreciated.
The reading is 200 °
